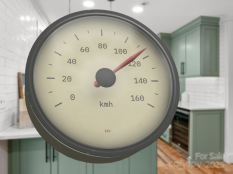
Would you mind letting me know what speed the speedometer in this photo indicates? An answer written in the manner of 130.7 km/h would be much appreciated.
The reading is 115 km/h
